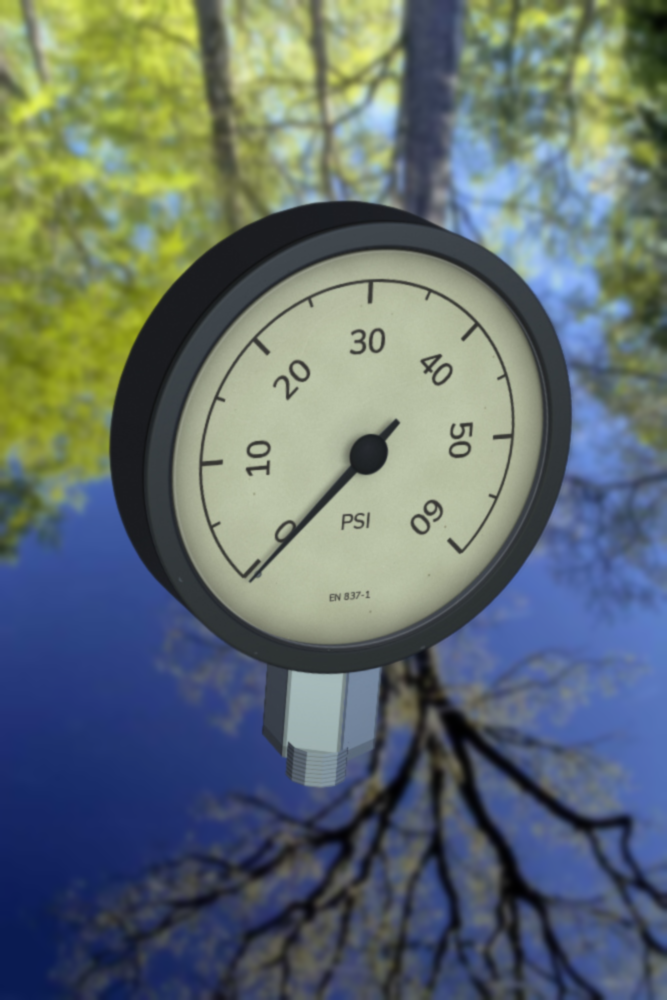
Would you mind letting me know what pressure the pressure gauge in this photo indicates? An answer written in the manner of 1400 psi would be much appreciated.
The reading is 0 psi
